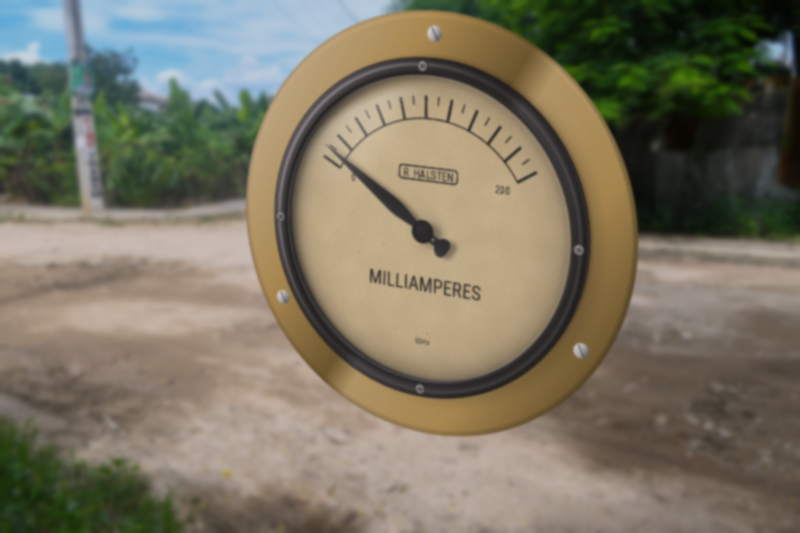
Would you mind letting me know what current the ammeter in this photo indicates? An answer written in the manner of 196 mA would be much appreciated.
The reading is 10 mA
